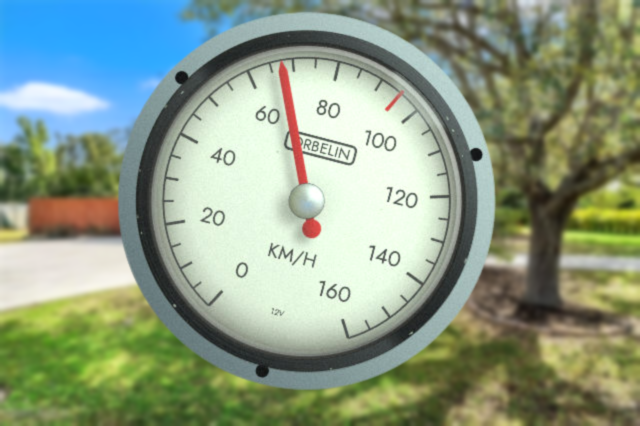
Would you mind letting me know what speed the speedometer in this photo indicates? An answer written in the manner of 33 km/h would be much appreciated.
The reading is 67.5 km/h
